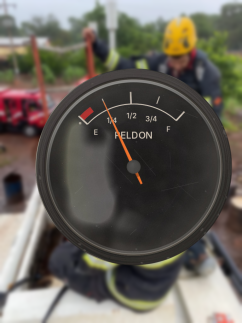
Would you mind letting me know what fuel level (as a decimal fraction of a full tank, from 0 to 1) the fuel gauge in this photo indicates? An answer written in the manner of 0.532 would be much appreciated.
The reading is 0.25
